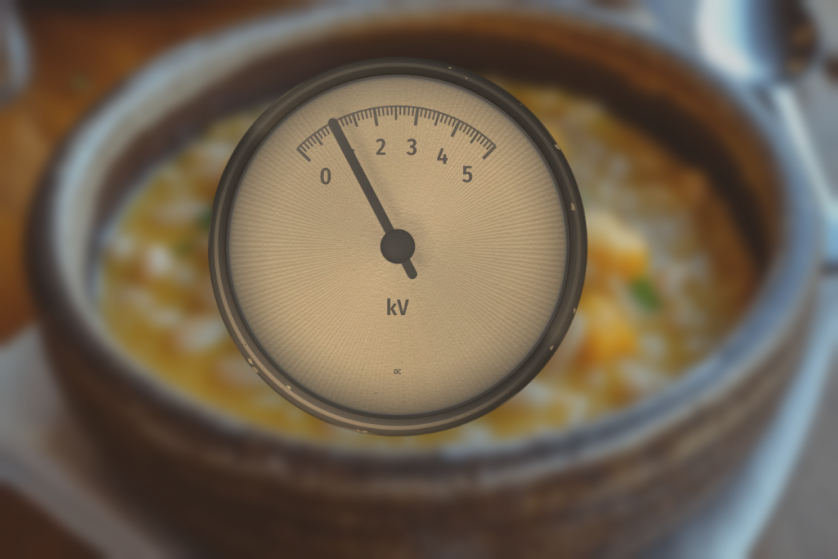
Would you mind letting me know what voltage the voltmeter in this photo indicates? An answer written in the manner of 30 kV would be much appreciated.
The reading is 1 kV
